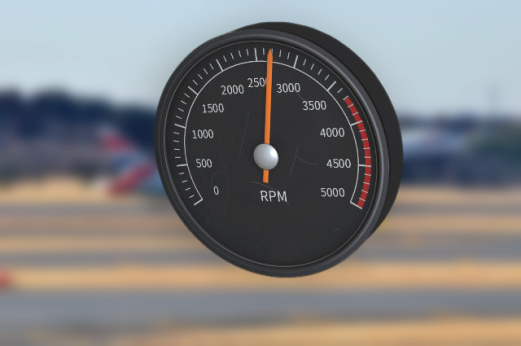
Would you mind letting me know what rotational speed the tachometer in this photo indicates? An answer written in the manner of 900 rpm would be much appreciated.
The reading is 2700 rpm
